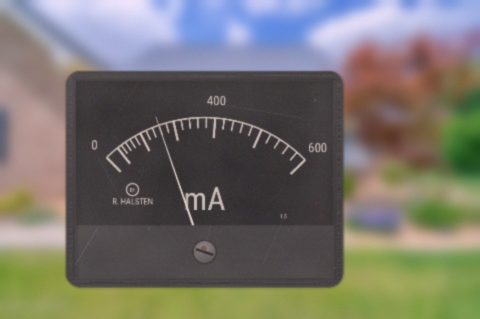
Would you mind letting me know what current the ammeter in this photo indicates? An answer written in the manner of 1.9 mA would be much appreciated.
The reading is 260 mA
